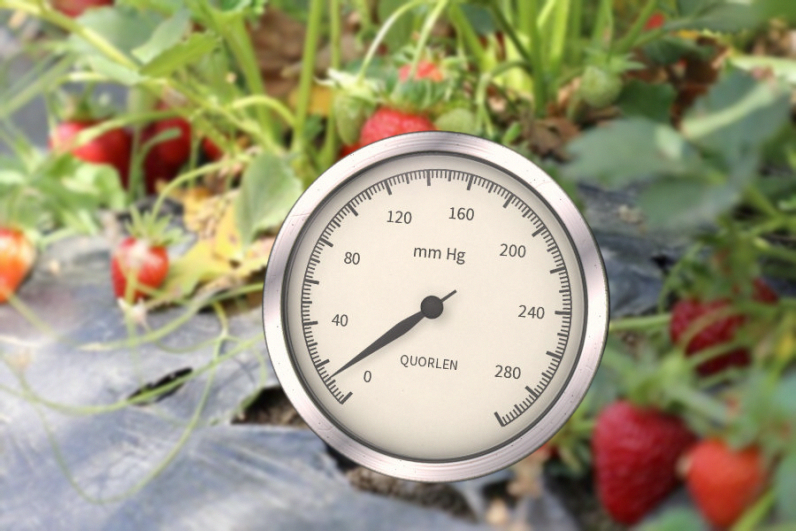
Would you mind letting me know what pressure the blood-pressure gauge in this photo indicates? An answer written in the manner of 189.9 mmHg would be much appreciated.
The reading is 12 mmHg
